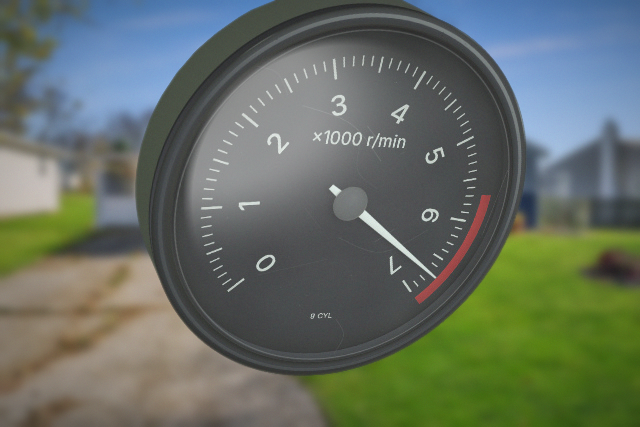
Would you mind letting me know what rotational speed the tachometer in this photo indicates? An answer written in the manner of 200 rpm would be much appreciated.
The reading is 6700 rpm
